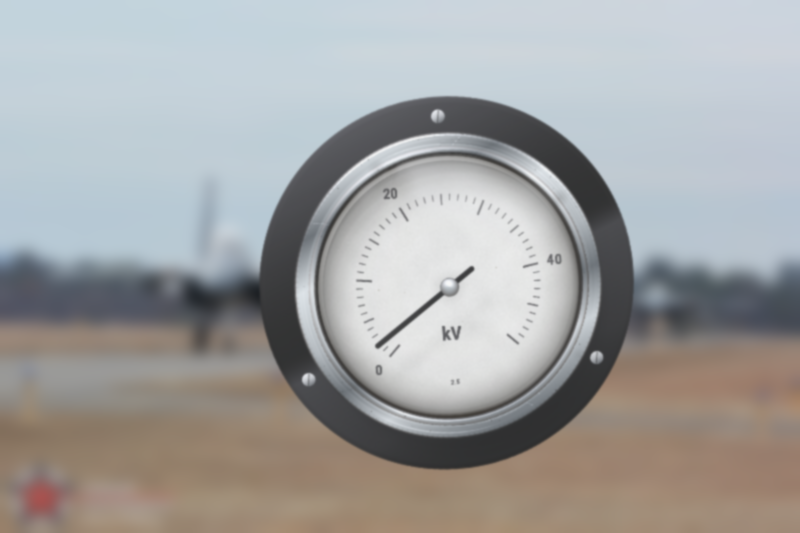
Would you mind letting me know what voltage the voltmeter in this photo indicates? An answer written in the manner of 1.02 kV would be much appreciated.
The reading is 2 kV
